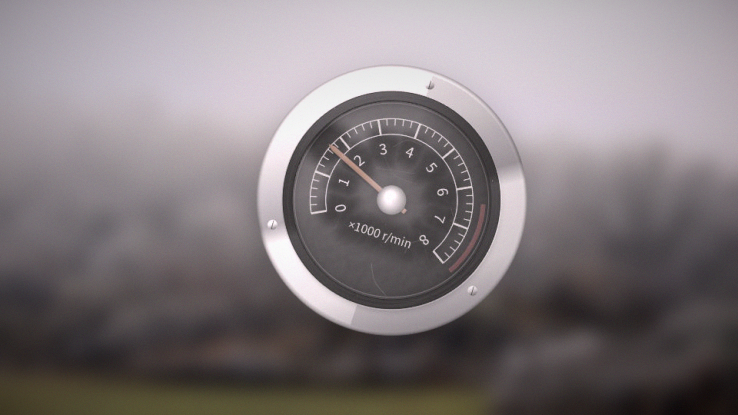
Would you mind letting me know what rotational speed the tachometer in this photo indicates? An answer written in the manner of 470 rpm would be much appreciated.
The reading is 1700 rpm
